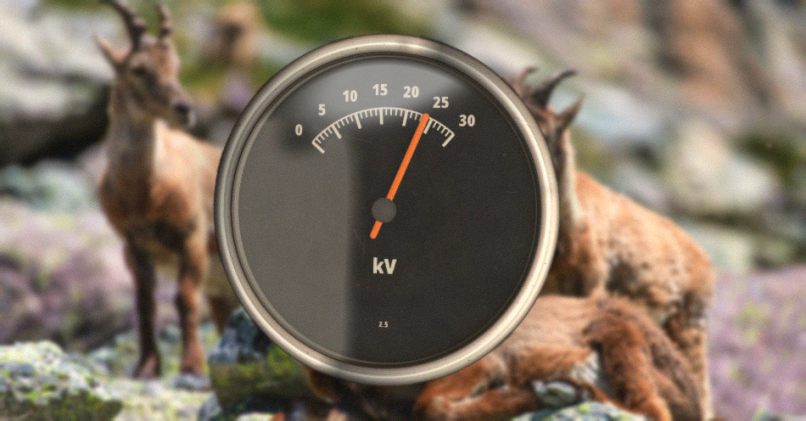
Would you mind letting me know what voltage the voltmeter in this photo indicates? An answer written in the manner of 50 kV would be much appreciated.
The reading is 24 kV
